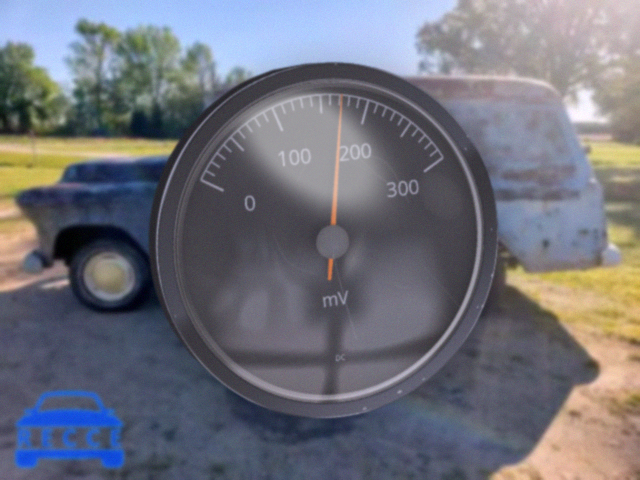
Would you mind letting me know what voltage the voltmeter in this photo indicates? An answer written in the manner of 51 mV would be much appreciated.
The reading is 170 mV
